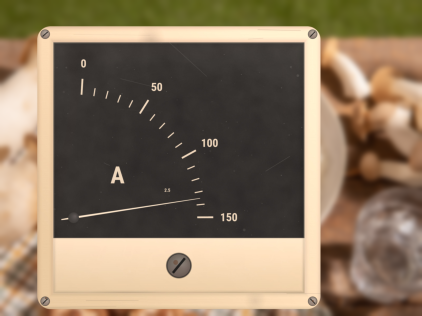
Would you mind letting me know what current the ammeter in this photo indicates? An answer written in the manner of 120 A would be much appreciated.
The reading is 135 A
